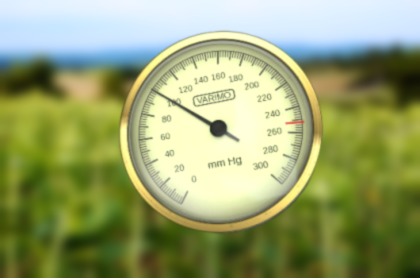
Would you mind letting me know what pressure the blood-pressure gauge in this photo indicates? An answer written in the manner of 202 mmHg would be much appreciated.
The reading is 100 mmHg
